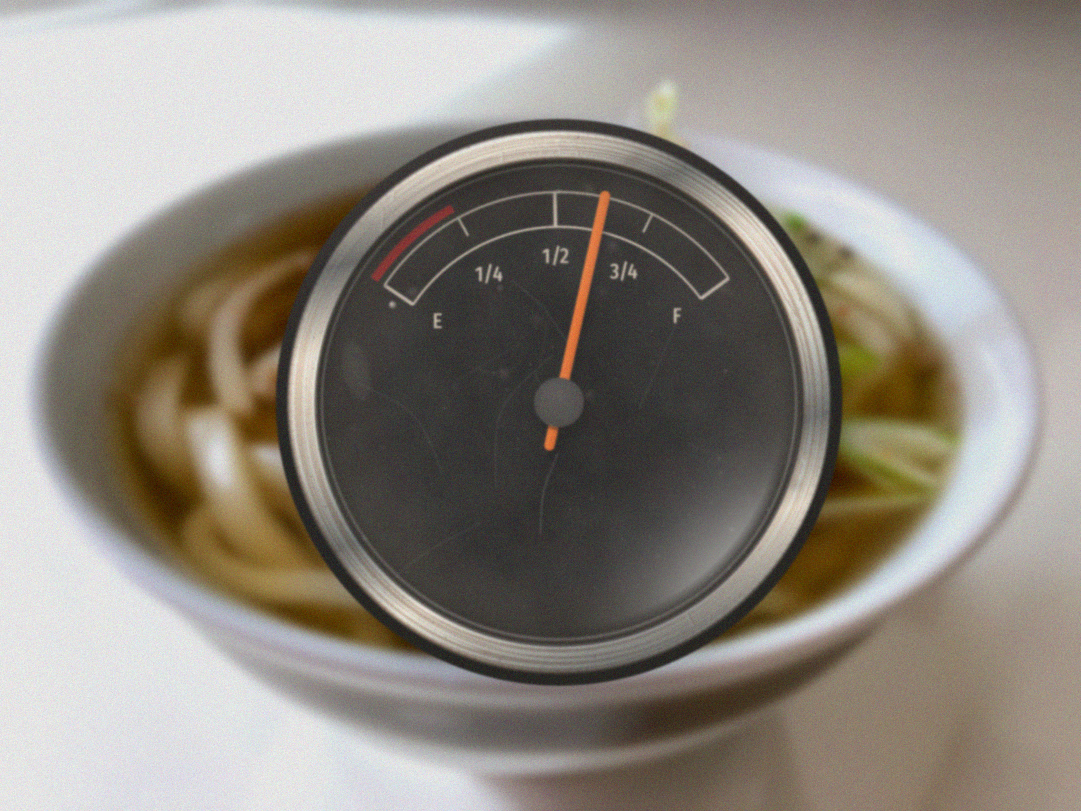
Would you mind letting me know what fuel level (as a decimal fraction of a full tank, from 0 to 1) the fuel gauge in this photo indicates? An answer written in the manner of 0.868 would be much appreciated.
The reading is 0.625
